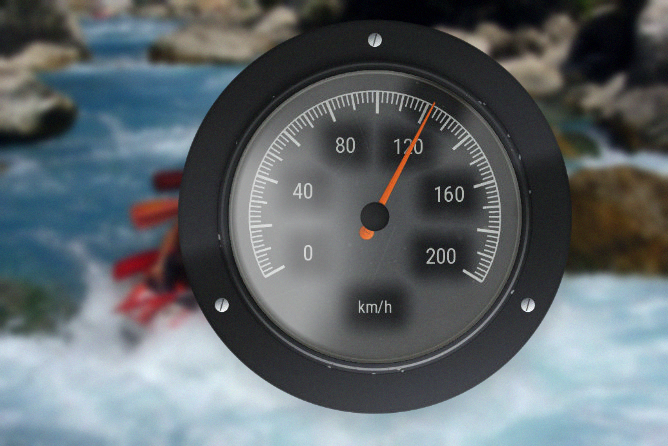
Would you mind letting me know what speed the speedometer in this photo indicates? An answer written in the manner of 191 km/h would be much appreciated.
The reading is 122 km/h
